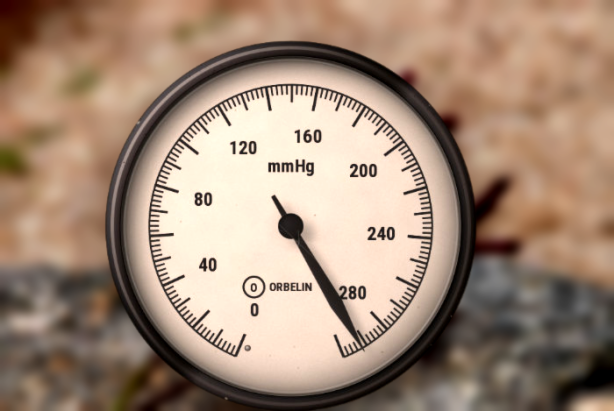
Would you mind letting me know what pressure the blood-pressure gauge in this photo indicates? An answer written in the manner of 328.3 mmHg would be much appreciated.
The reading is 292 mmHg
